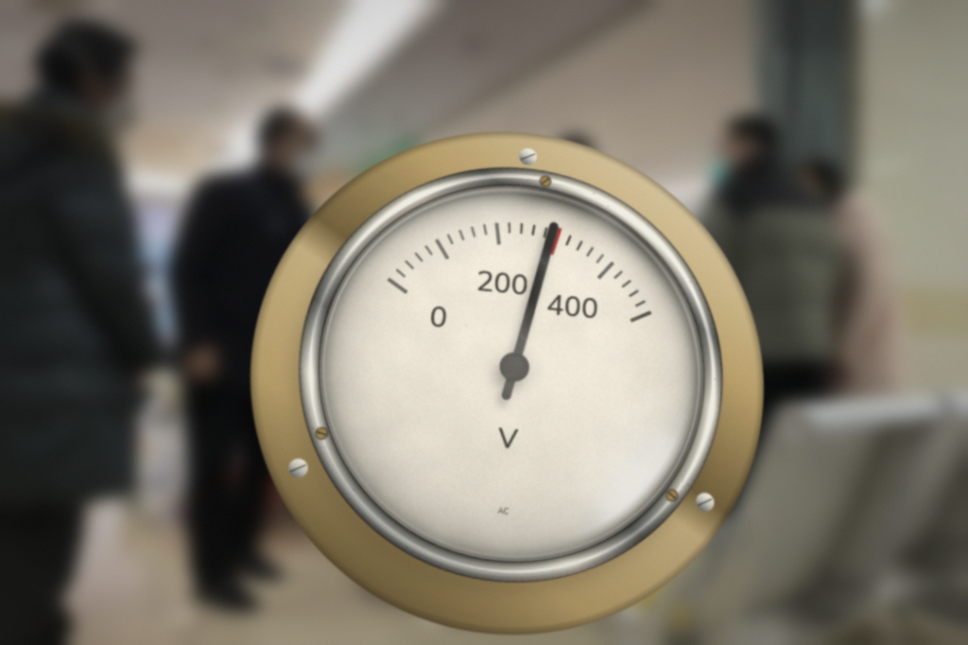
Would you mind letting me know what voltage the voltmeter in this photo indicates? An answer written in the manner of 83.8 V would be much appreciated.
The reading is 290 V
